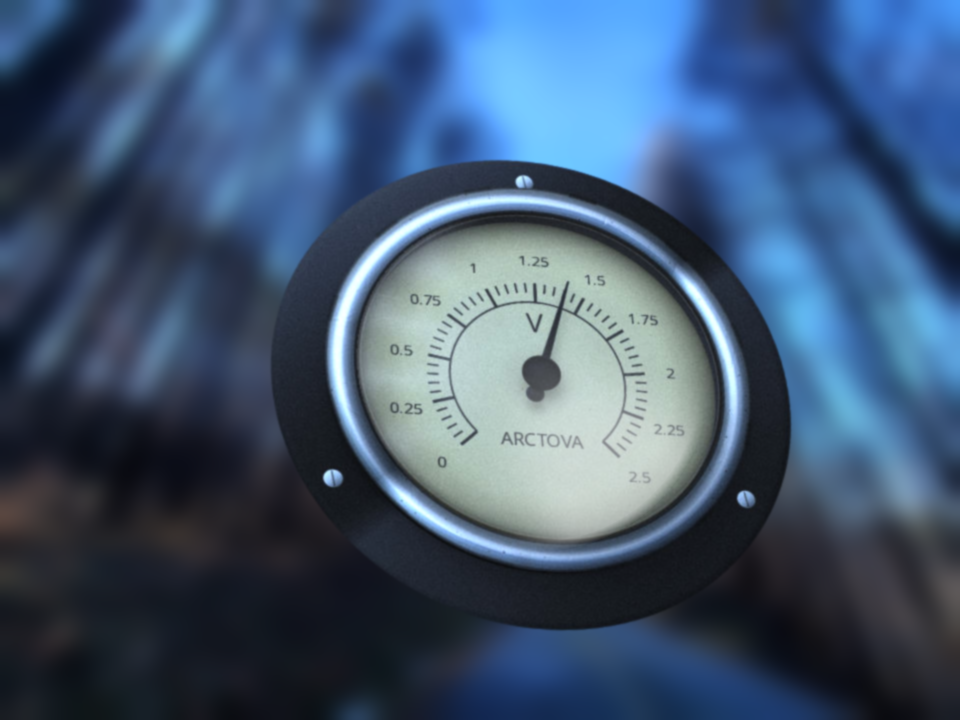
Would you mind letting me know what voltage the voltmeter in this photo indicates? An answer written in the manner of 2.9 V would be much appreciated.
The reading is 1.4 V
